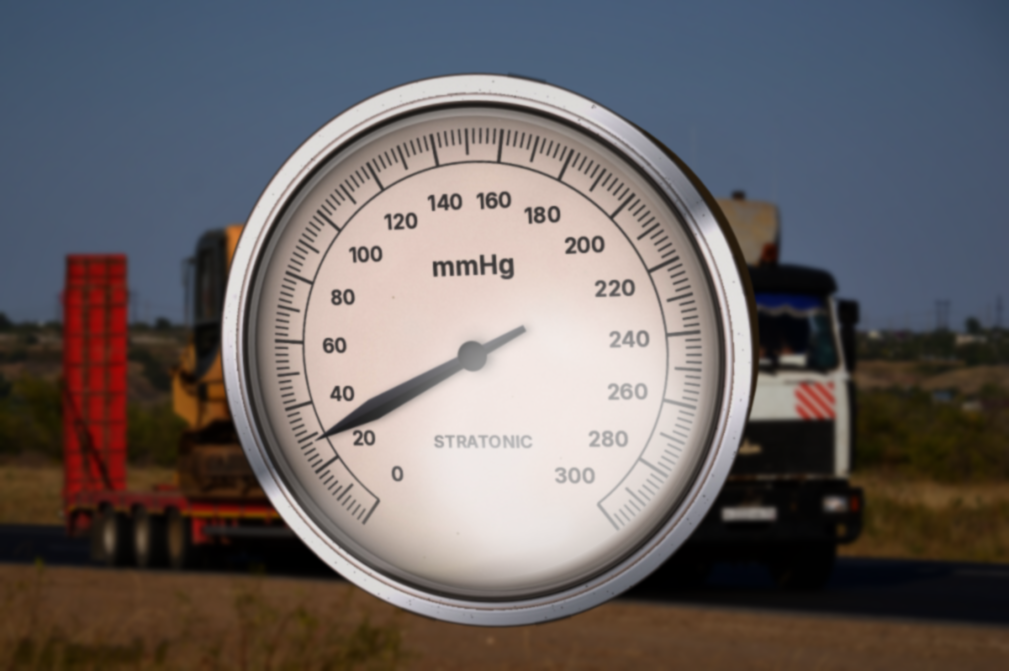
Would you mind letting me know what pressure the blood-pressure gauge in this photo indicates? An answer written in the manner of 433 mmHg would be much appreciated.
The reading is 28 mmHg
